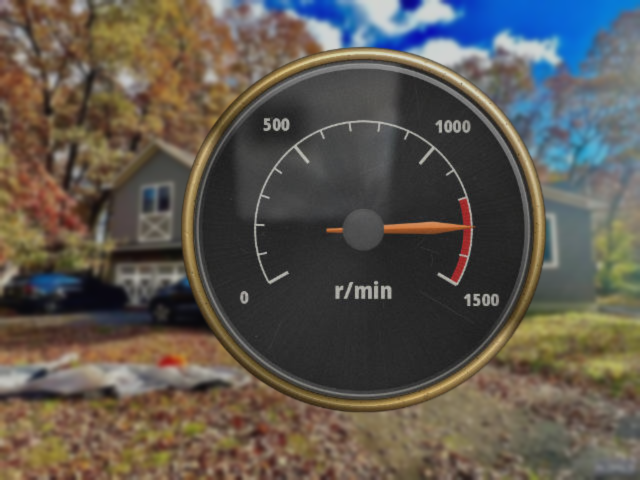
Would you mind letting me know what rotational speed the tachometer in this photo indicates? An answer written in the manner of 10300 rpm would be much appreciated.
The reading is 1300 rpm
